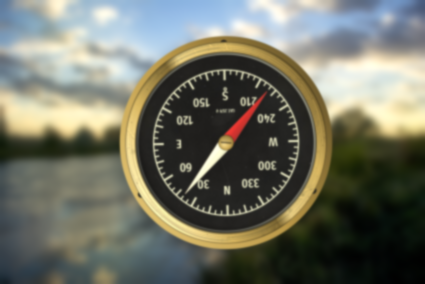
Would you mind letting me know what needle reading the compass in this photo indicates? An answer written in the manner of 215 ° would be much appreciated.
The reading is 220 °
